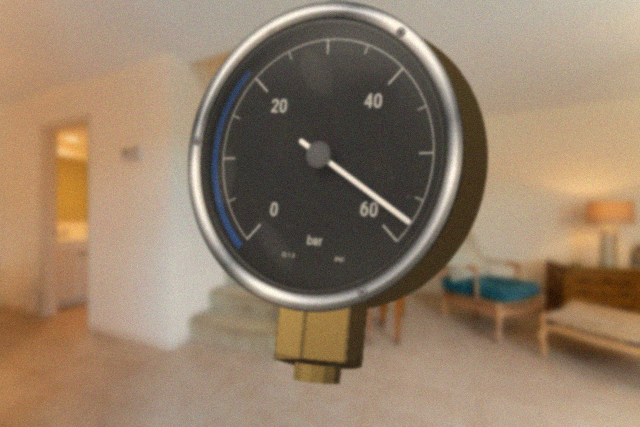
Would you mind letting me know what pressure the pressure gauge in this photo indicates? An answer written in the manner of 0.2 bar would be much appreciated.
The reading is 57.5 bar
